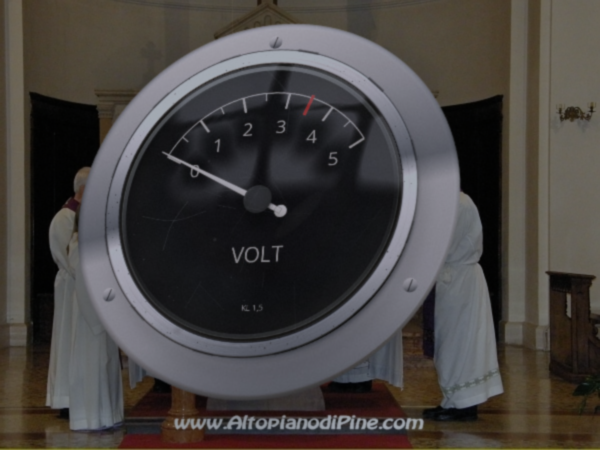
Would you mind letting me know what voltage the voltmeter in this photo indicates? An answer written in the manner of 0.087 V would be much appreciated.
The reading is 0 V
